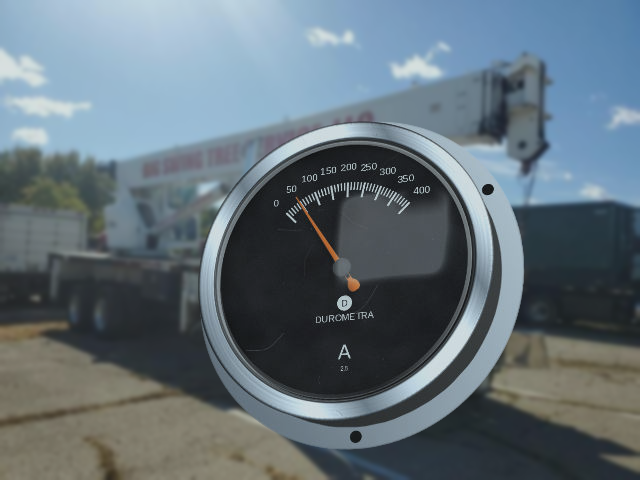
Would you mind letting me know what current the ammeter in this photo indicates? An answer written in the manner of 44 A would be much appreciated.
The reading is 50 A
